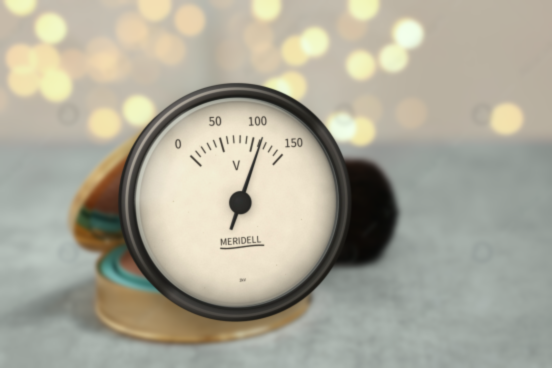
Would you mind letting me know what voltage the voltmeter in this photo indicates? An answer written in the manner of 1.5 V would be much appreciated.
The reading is 110 V
